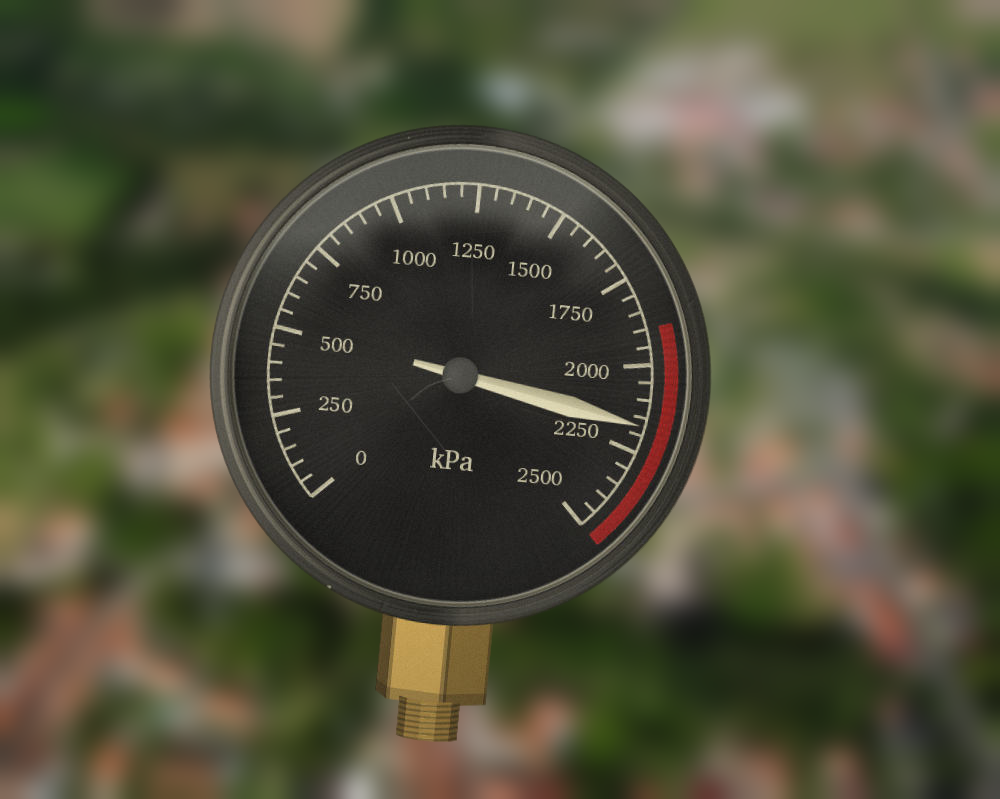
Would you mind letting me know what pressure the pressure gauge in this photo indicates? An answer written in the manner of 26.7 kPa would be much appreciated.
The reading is 2175 kPa
